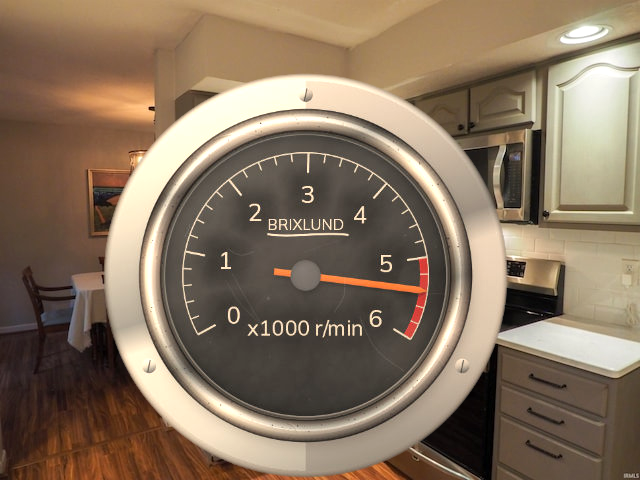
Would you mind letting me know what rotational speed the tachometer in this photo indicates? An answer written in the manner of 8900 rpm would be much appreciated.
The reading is 5400 rpm
